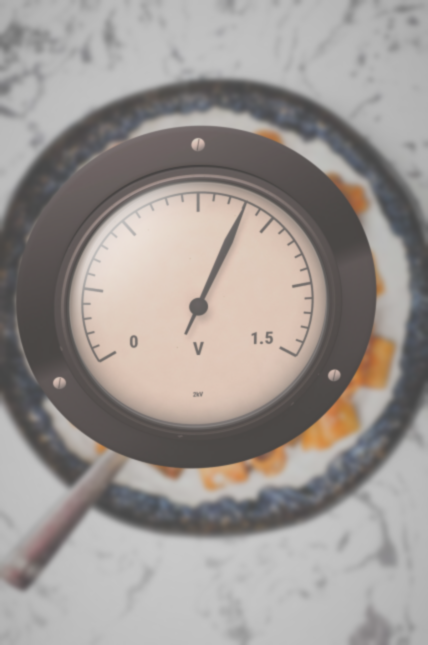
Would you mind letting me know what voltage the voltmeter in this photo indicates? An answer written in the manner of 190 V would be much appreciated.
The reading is 0.9 V
